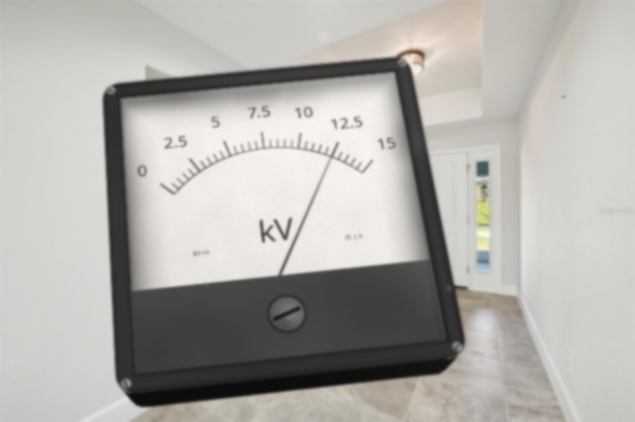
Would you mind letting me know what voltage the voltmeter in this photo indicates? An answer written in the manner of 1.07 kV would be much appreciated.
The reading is 12.5 kV
